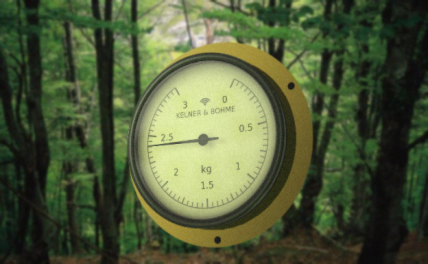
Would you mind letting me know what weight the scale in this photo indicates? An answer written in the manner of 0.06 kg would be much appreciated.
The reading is 2.4 kg
